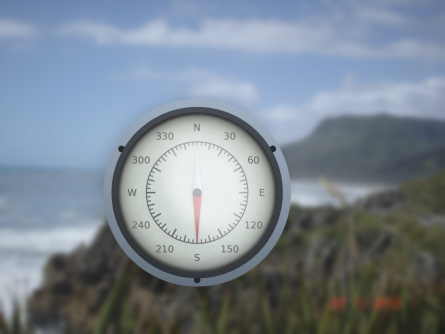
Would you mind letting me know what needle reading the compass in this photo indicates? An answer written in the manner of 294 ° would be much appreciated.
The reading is 180 °
